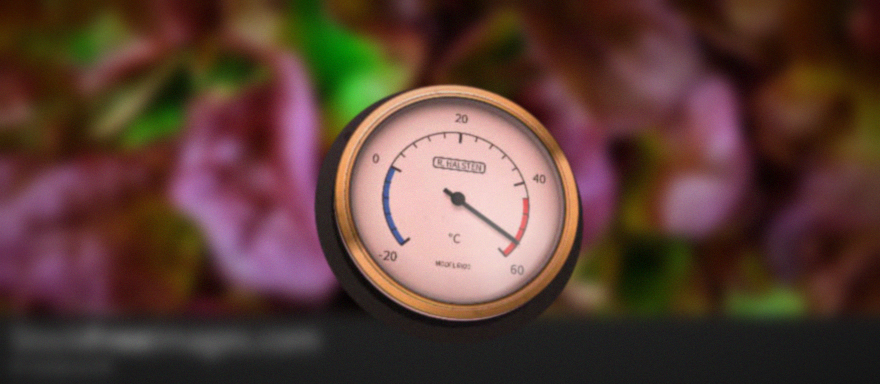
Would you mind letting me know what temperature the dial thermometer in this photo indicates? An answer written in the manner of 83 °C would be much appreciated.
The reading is 56 °C
